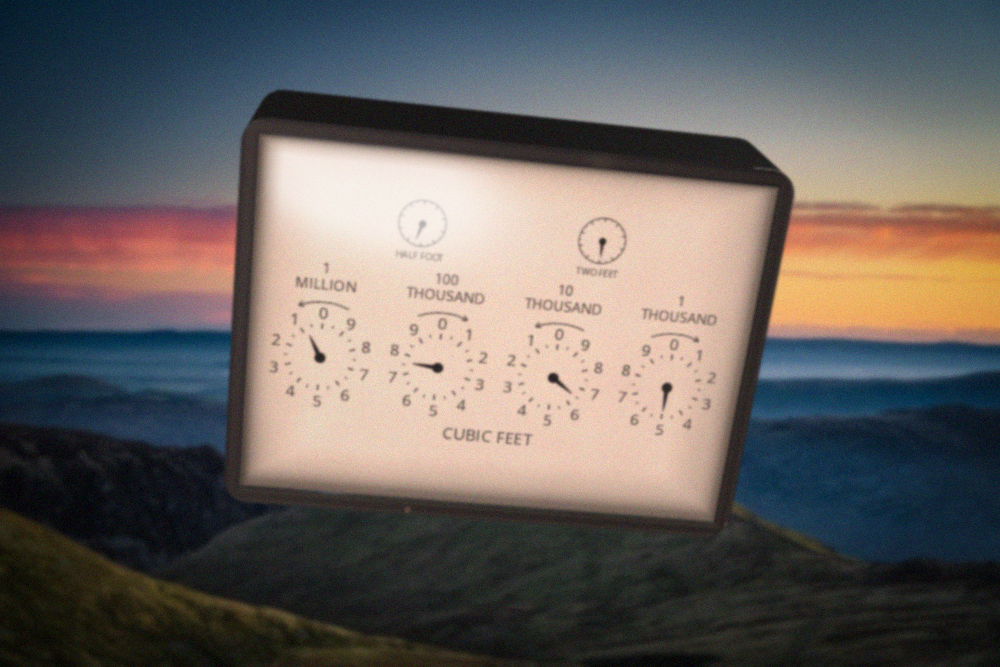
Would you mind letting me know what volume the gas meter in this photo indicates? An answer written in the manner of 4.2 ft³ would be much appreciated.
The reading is 76500 ft³
